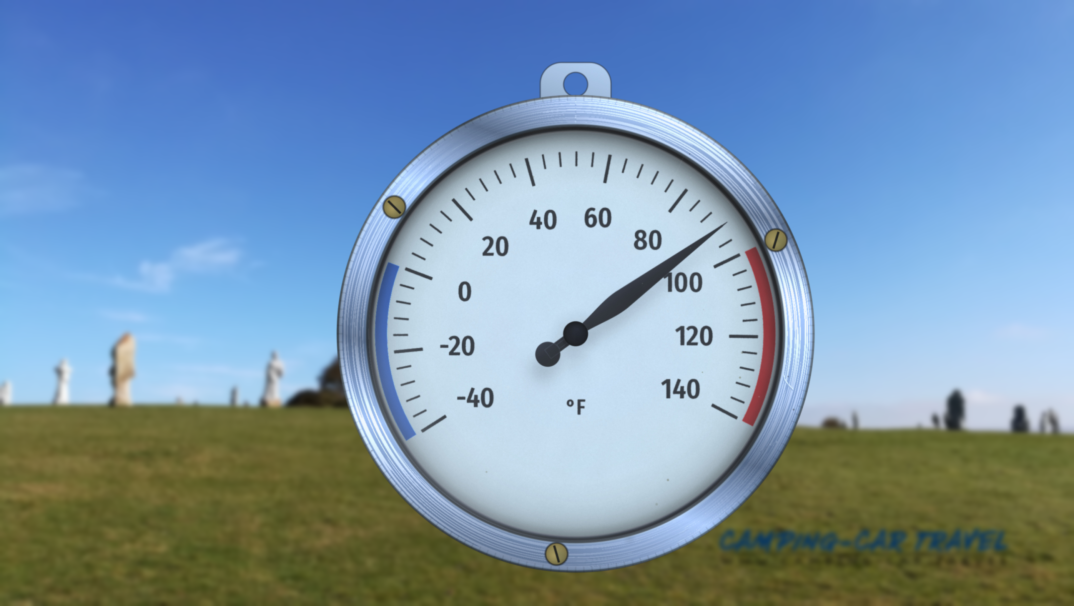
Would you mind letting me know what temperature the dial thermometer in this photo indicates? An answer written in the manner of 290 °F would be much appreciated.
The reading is 92 °F
